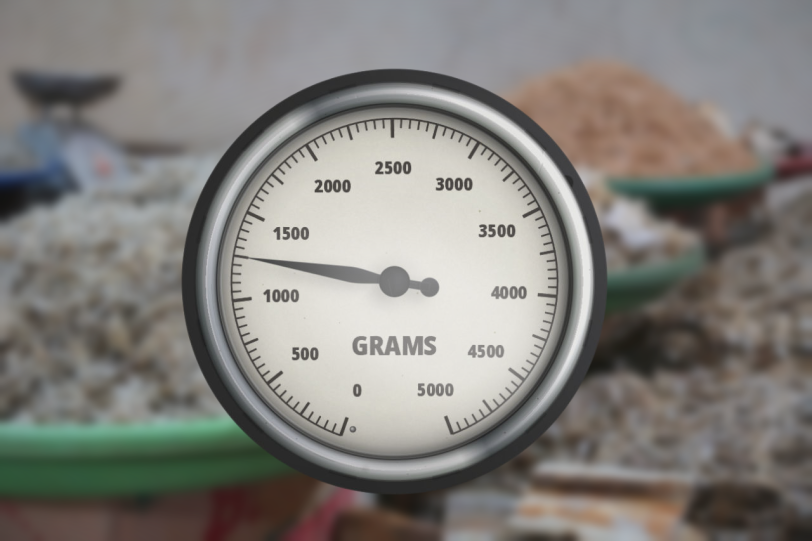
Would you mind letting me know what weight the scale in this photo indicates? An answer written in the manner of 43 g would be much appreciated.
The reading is 1250 g
